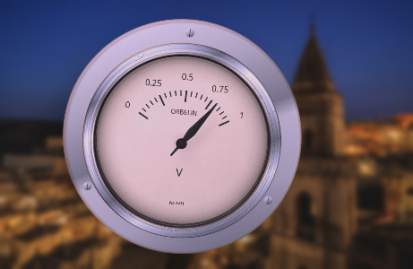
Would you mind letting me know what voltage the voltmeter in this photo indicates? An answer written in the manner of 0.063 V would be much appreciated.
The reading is 0.8 V
